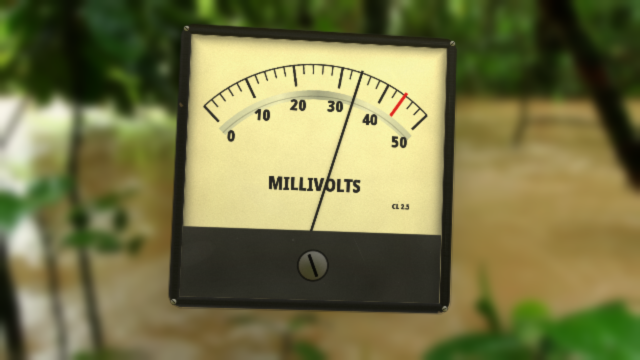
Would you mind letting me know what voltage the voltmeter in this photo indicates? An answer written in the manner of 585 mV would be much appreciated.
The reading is 34 mV
